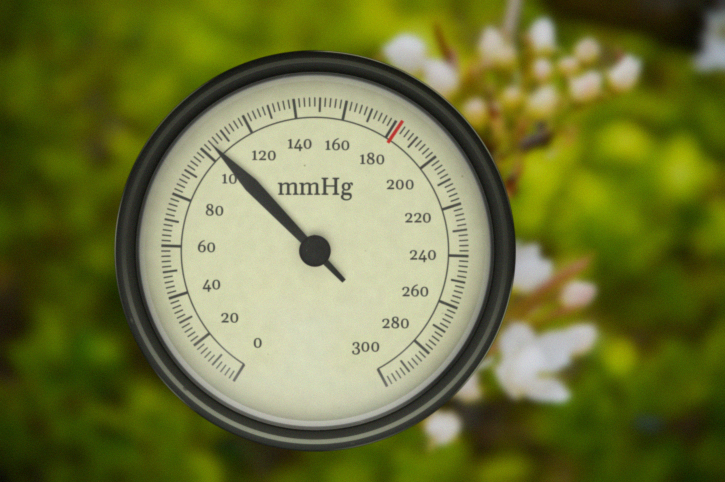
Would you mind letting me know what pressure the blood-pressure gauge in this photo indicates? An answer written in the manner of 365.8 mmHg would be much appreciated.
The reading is 104 mmHg
